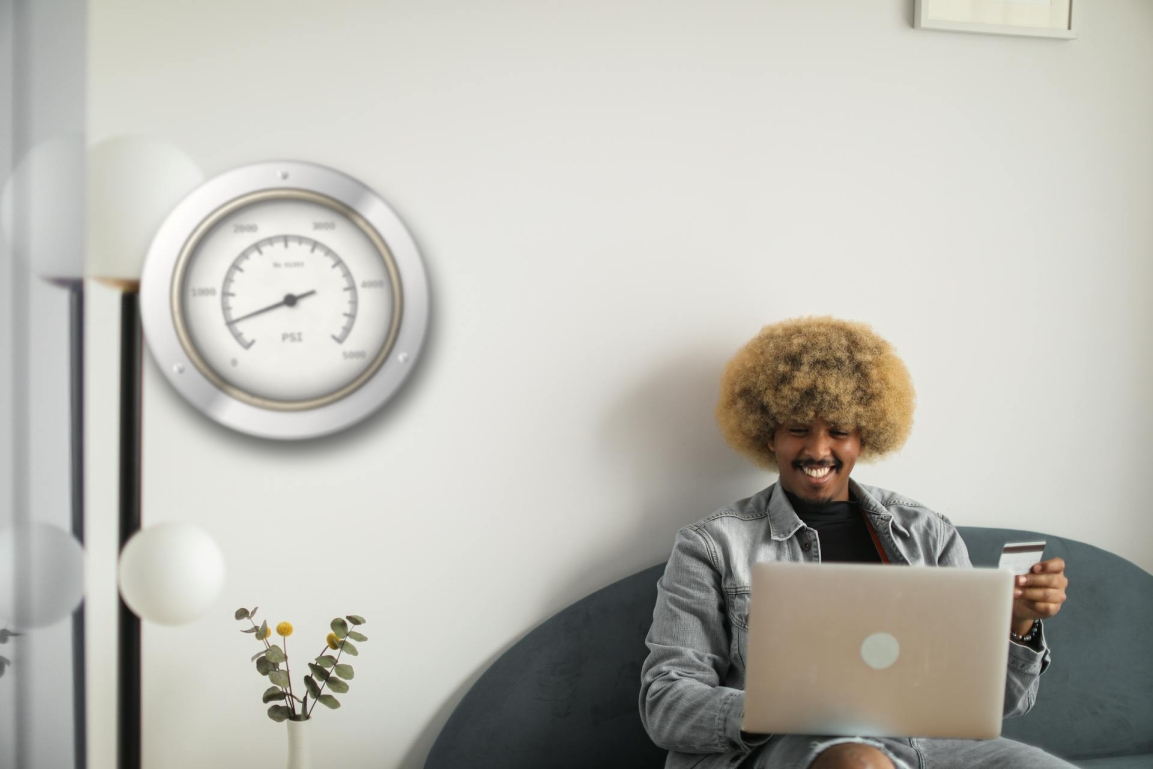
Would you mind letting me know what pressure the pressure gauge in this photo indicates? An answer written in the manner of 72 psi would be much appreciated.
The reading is 500 psi
